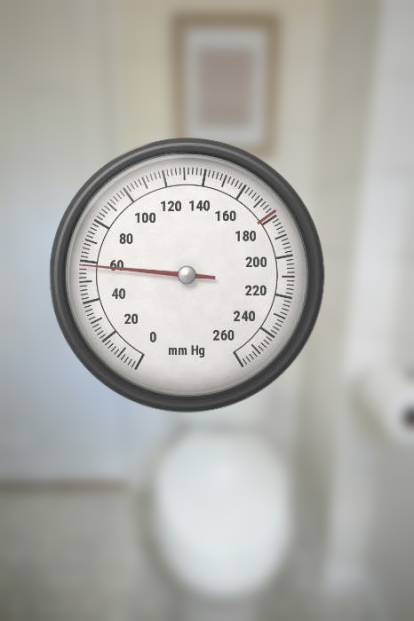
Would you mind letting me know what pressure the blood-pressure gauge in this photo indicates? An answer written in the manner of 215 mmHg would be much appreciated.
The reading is 58 mmHg
